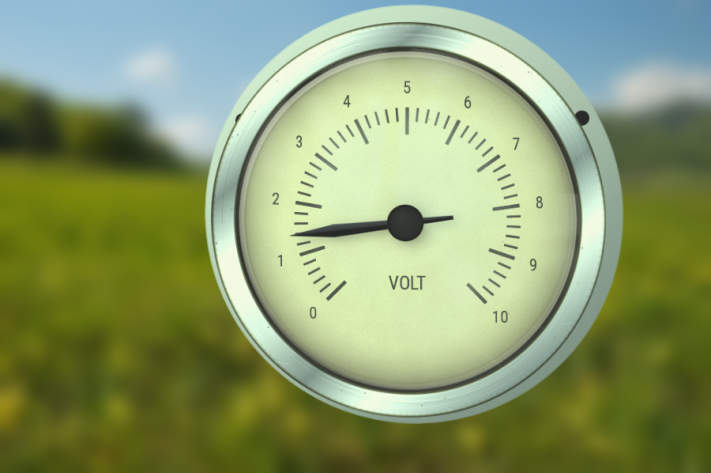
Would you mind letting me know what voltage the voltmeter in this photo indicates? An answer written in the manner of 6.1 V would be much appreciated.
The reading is 1.4 V
